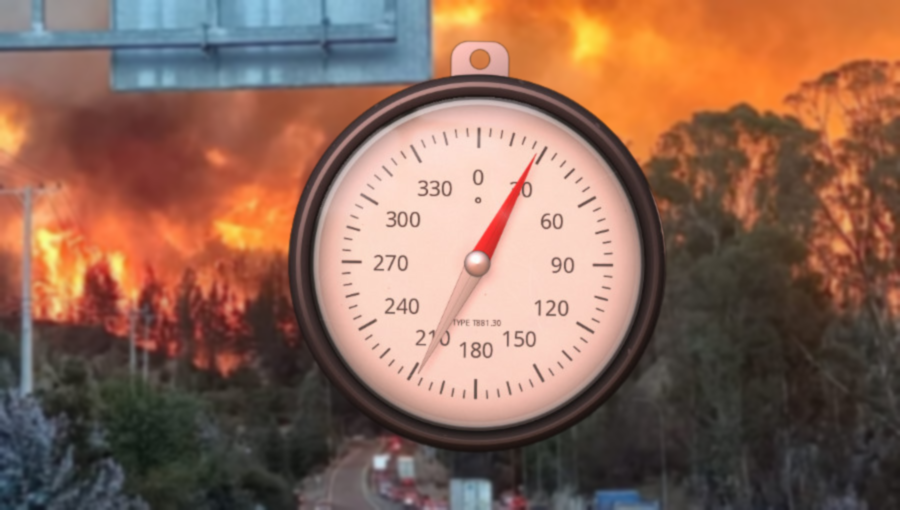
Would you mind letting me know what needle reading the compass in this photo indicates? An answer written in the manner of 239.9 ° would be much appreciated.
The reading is 27.5 °
